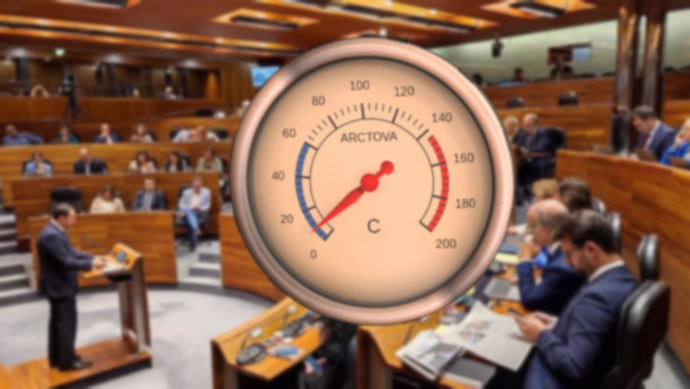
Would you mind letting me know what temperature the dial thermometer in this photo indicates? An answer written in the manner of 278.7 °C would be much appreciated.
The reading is 8 °C
